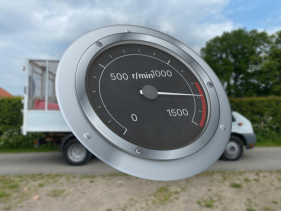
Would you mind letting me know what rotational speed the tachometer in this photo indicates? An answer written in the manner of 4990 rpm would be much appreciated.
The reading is 1300 rpm
